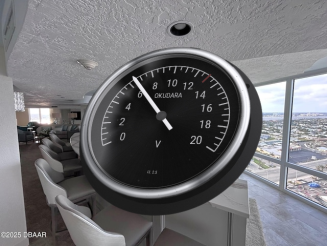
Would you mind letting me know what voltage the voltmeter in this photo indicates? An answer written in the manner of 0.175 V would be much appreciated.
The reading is 6.5 V
